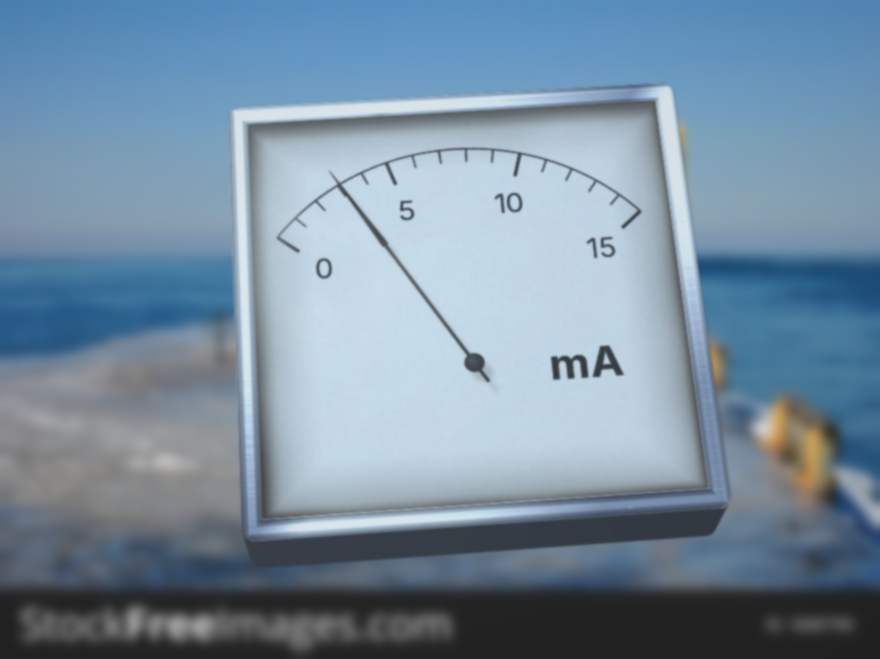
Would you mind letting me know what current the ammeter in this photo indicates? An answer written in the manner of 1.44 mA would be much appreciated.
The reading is 3 mA
